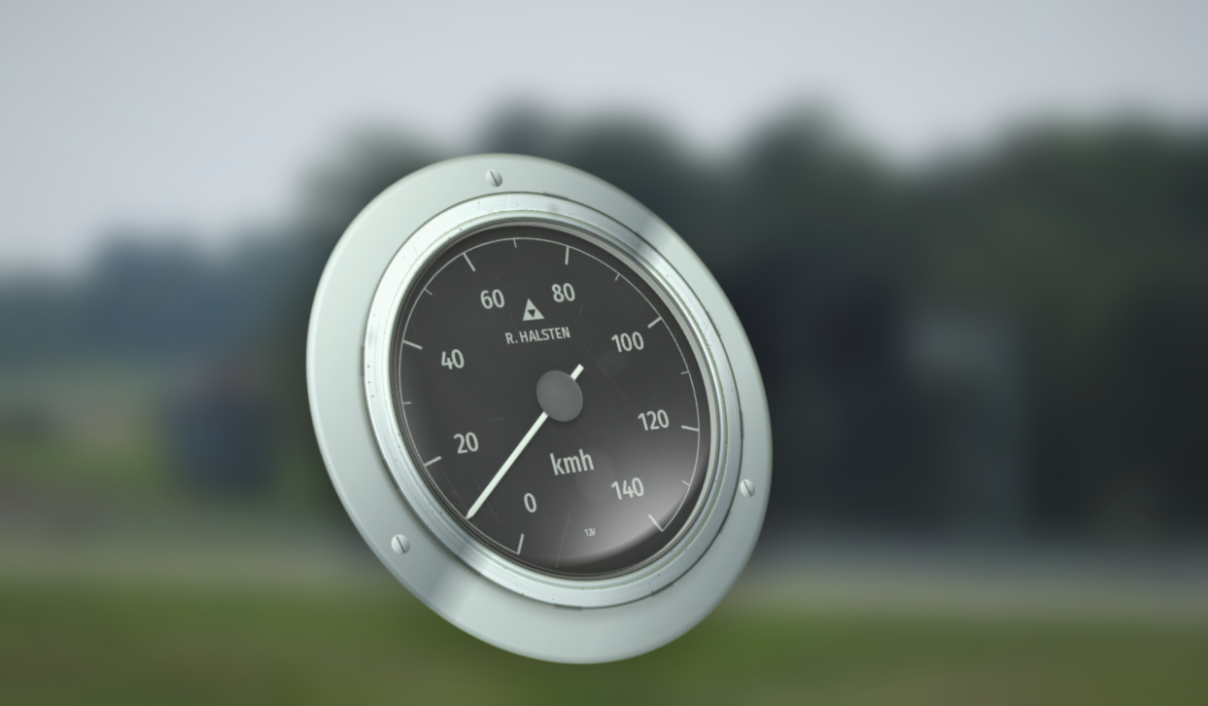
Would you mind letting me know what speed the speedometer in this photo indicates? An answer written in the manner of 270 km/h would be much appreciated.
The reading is 10 km/h
